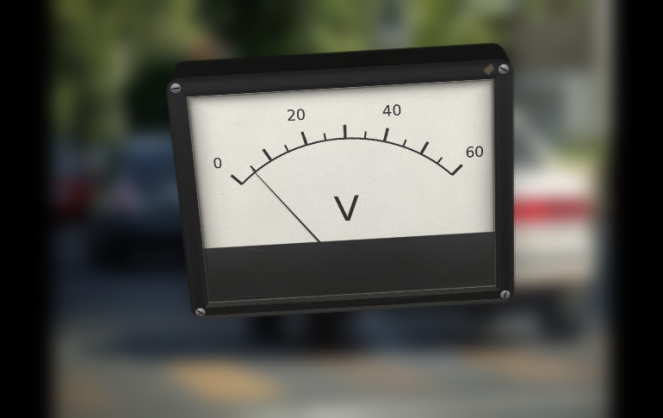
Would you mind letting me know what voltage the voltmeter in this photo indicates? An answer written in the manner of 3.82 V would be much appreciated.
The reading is 5 V
